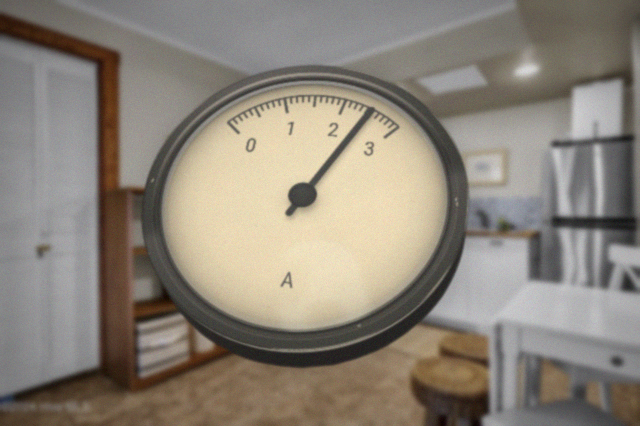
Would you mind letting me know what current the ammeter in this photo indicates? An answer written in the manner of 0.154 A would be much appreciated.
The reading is 2.5 A
